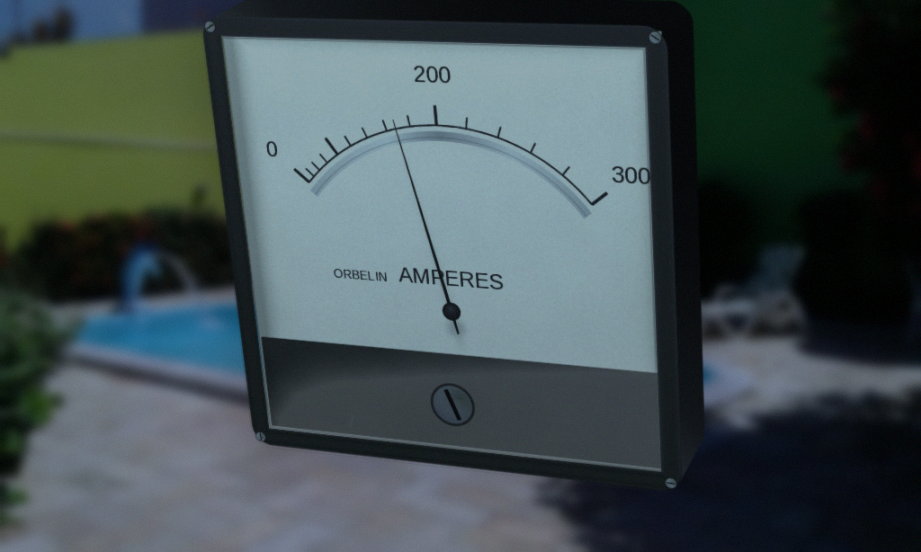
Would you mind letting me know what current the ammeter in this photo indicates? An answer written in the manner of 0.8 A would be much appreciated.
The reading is 170 A
